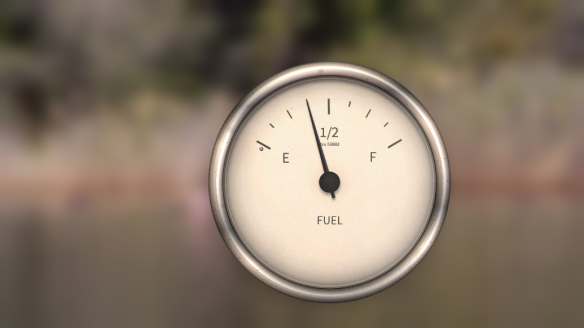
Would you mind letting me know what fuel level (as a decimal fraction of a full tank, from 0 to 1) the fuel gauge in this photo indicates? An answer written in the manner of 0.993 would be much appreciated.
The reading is 0.375
